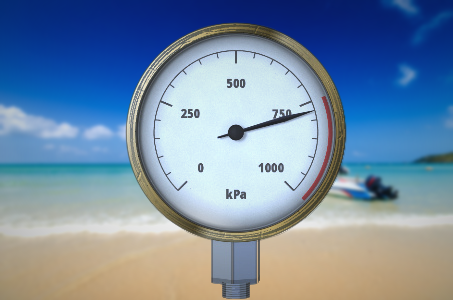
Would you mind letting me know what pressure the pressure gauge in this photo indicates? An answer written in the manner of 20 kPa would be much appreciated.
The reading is 775 kPa
